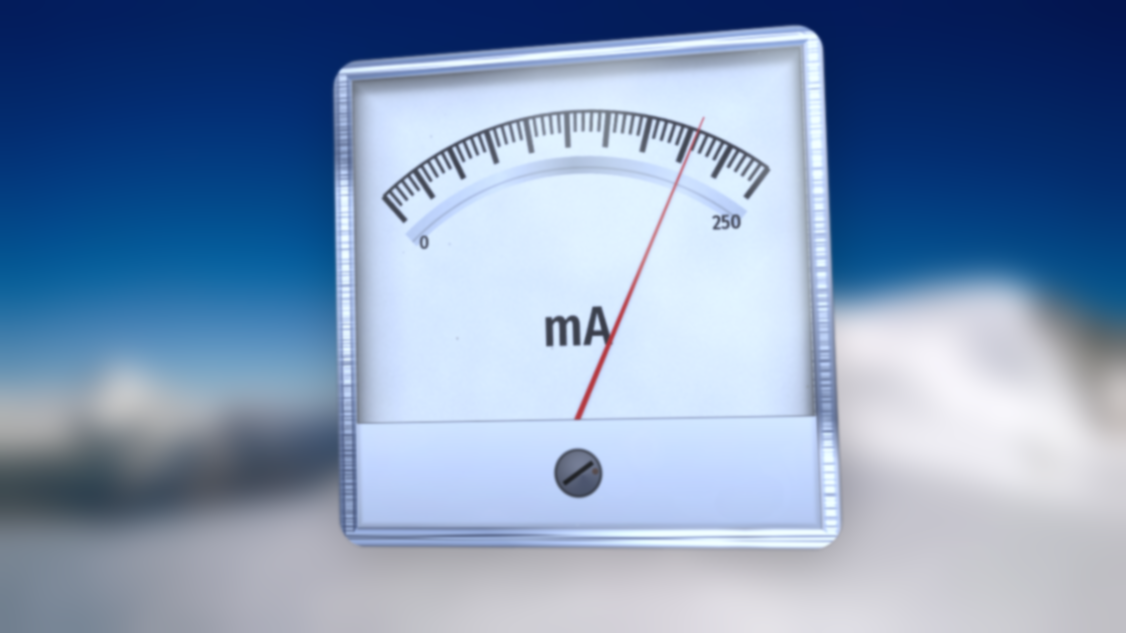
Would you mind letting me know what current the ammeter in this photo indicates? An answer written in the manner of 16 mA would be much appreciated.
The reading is 205 mA
